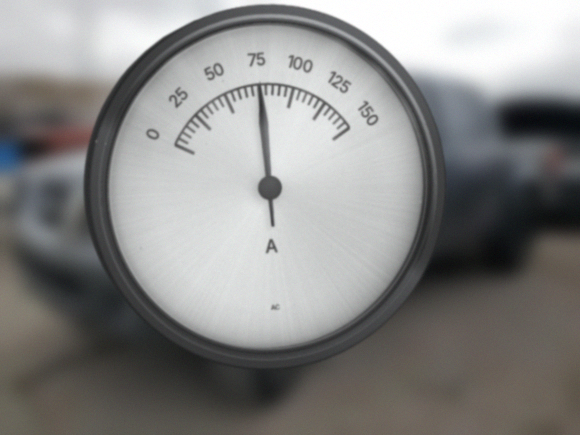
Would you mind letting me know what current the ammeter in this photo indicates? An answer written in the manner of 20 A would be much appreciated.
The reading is 75 A
